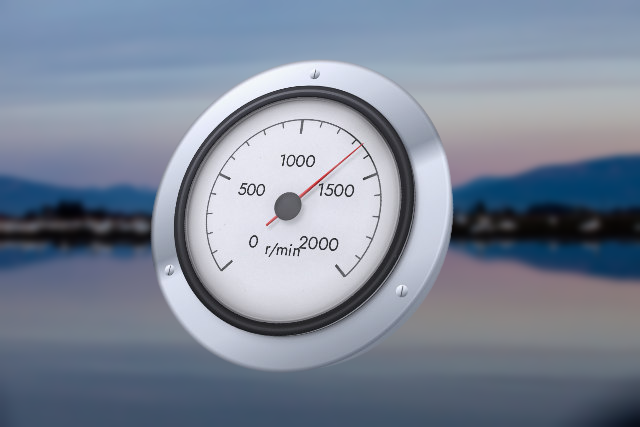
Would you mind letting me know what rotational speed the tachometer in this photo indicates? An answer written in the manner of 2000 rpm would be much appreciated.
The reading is 1350 rpm
